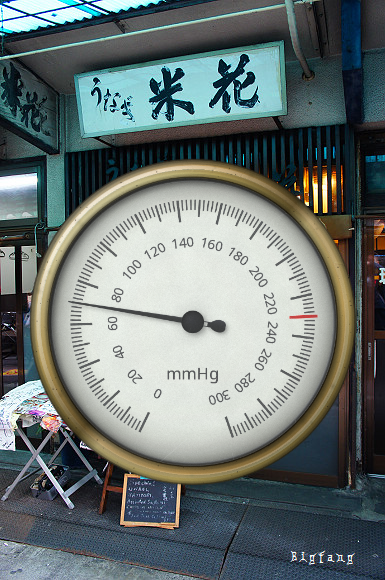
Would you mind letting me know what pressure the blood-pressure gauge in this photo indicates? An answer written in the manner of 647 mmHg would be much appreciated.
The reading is 70 mmHg
